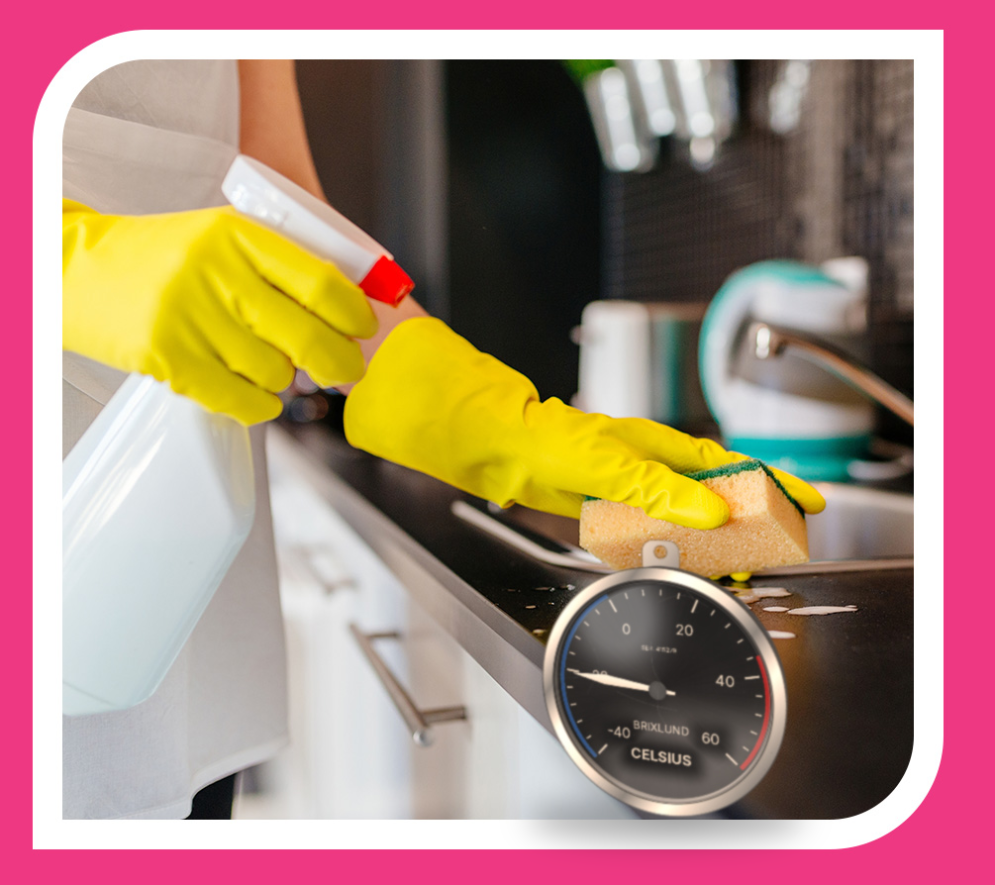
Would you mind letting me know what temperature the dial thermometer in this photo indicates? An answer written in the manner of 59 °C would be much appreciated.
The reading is -20 °C
